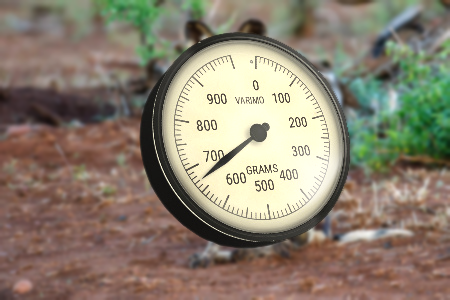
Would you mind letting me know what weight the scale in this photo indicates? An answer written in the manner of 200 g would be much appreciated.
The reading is 670 g
